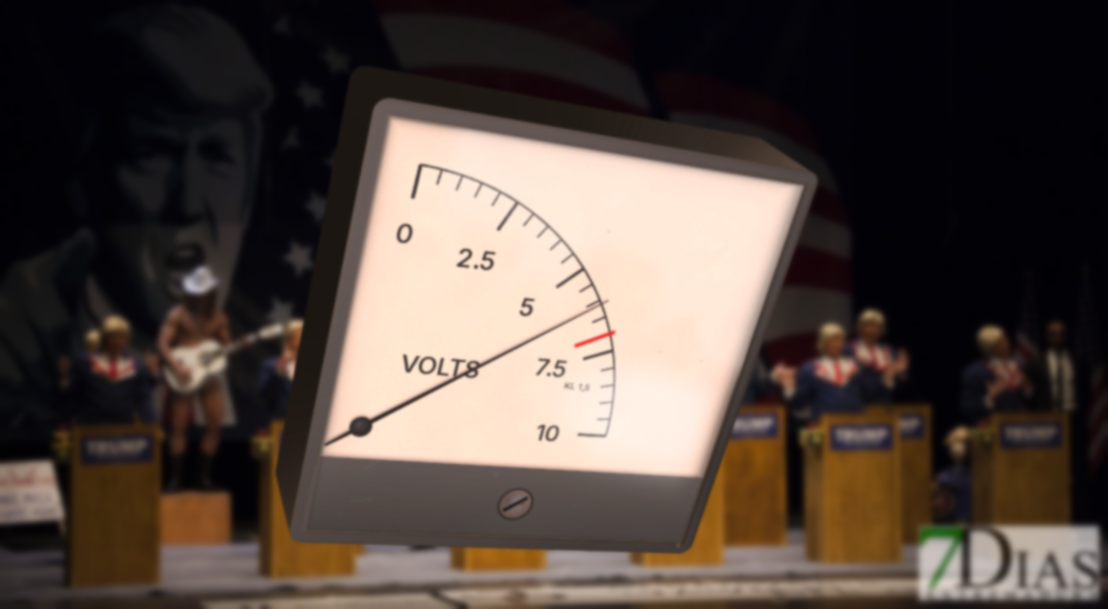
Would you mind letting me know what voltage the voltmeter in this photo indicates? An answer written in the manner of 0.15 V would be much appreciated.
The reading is 6 V
